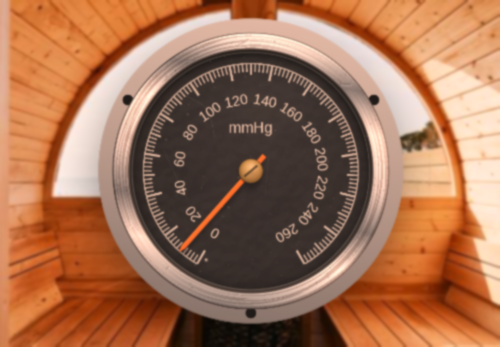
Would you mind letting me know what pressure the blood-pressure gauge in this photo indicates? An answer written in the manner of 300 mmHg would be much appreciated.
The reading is 10 mmHg
